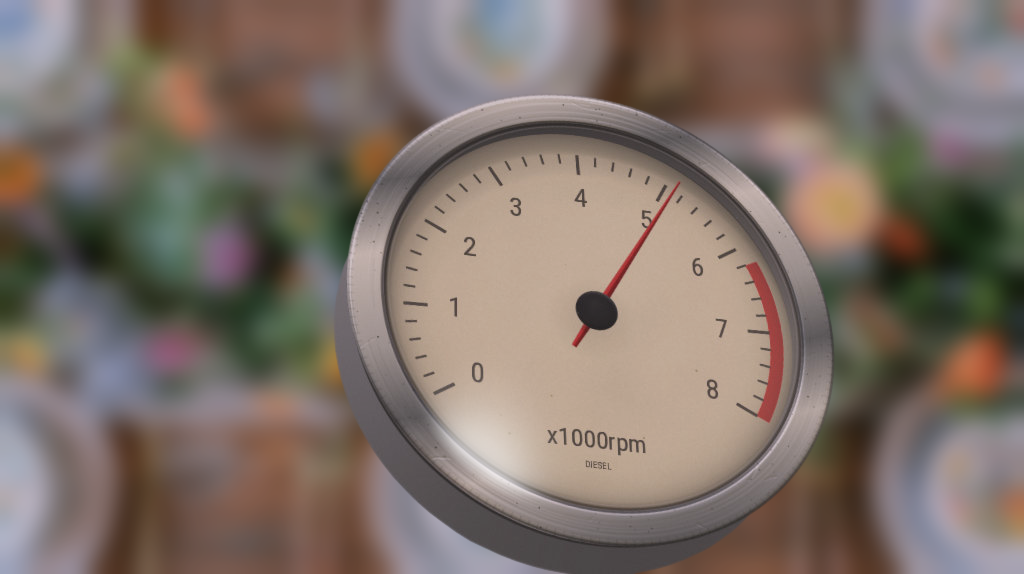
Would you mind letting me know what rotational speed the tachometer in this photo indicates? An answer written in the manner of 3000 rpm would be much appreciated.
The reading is 5100 rpm
